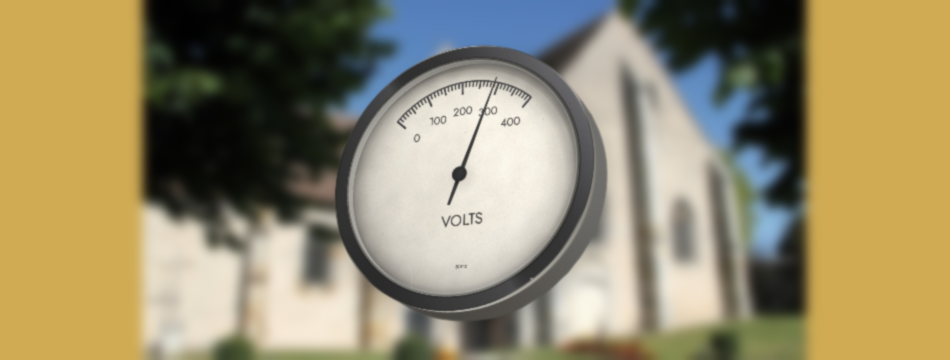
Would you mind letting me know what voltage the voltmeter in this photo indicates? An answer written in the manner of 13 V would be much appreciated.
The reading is 300 V
